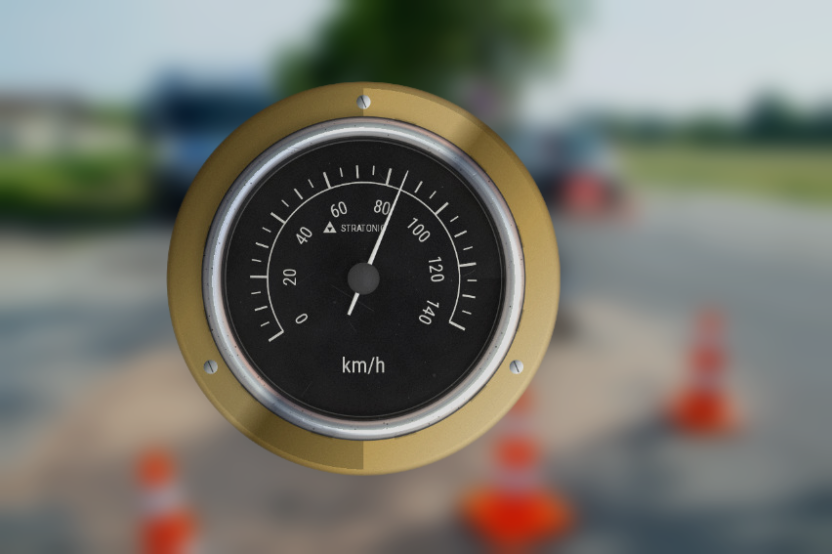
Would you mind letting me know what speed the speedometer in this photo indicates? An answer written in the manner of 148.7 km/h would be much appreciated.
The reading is 85 km/h
